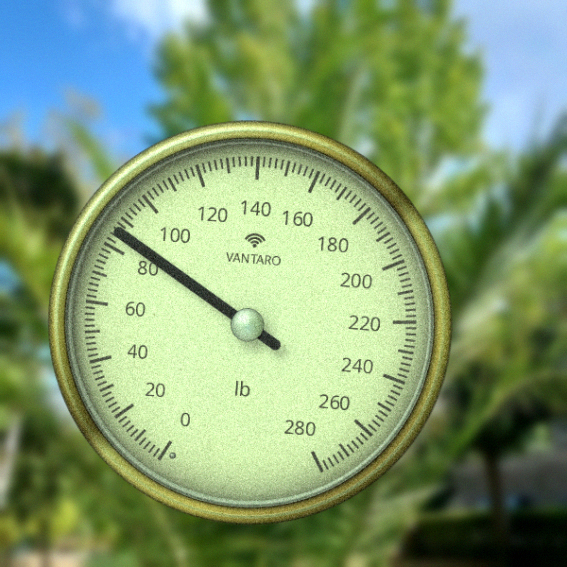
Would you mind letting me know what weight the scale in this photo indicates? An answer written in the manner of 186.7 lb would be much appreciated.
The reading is 86 lb
